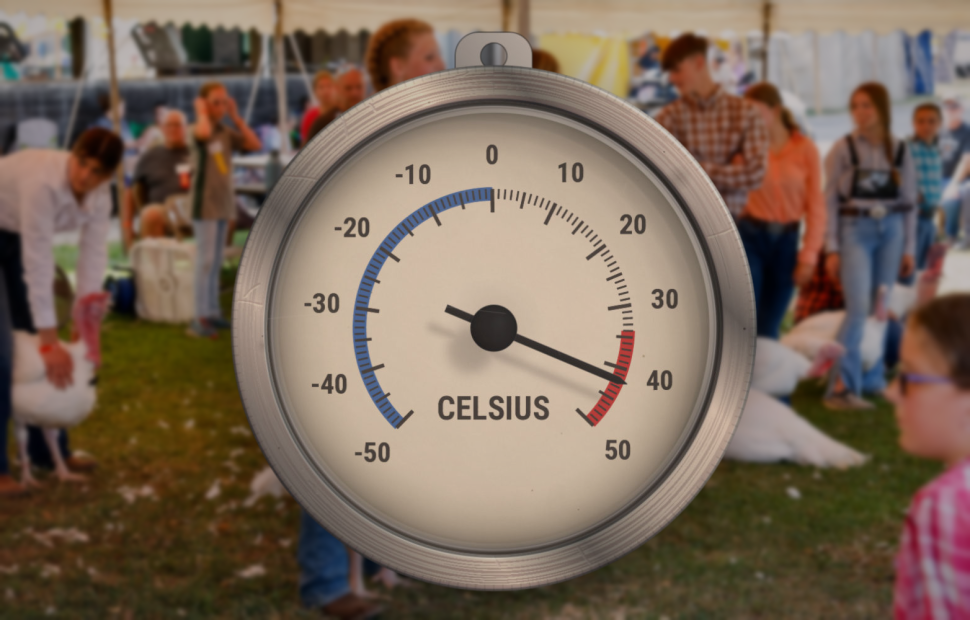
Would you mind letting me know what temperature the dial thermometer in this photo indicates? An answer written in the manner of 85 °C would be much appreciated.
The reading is 42 °C
